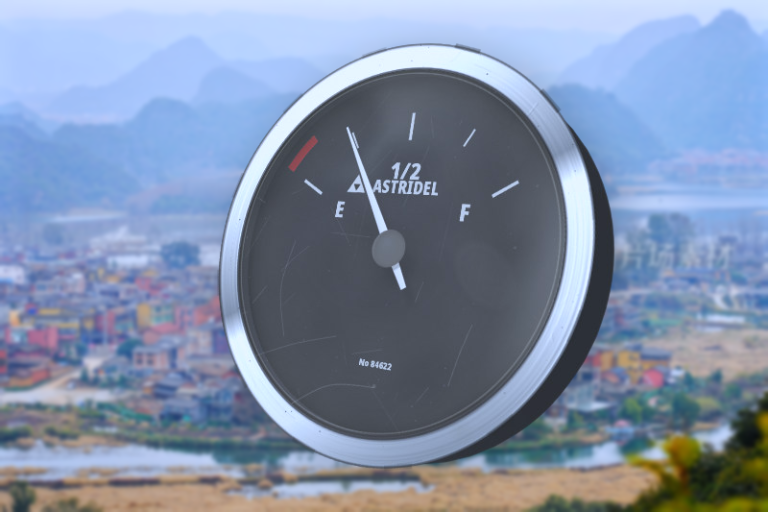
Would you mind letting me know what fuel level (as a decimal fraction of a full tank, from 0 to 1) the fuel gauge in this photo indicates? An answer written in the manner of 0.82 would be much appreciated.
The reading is 0.25
